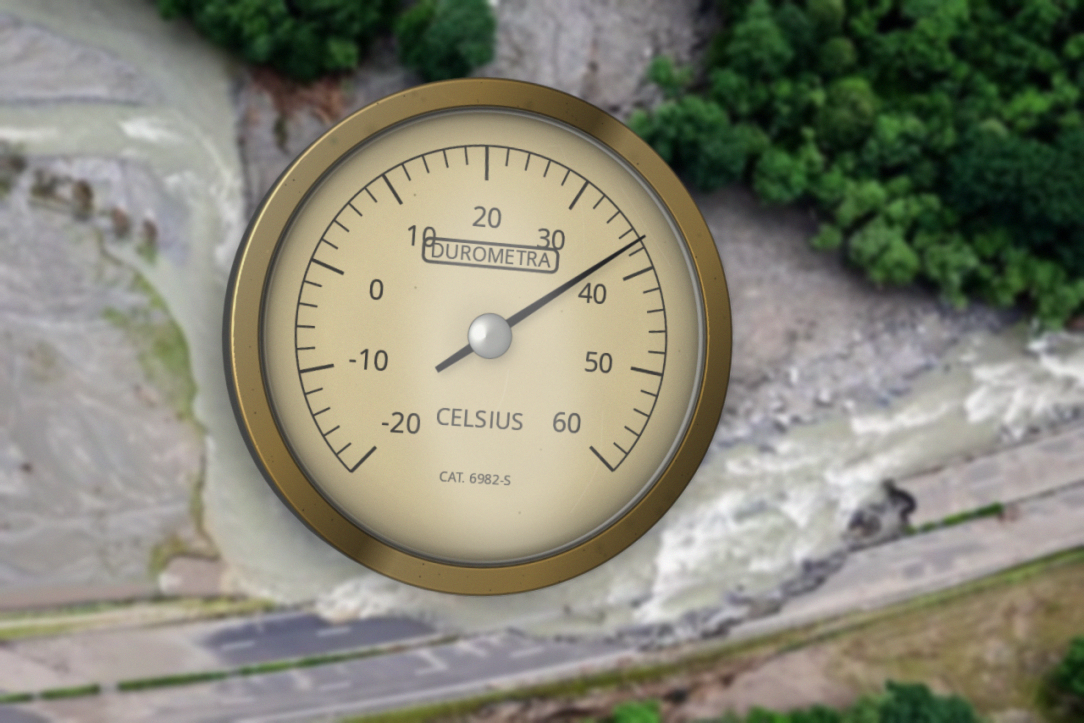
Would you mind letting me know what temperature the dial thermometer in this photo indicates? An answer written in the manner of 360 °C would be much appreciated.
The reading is 37 °C
